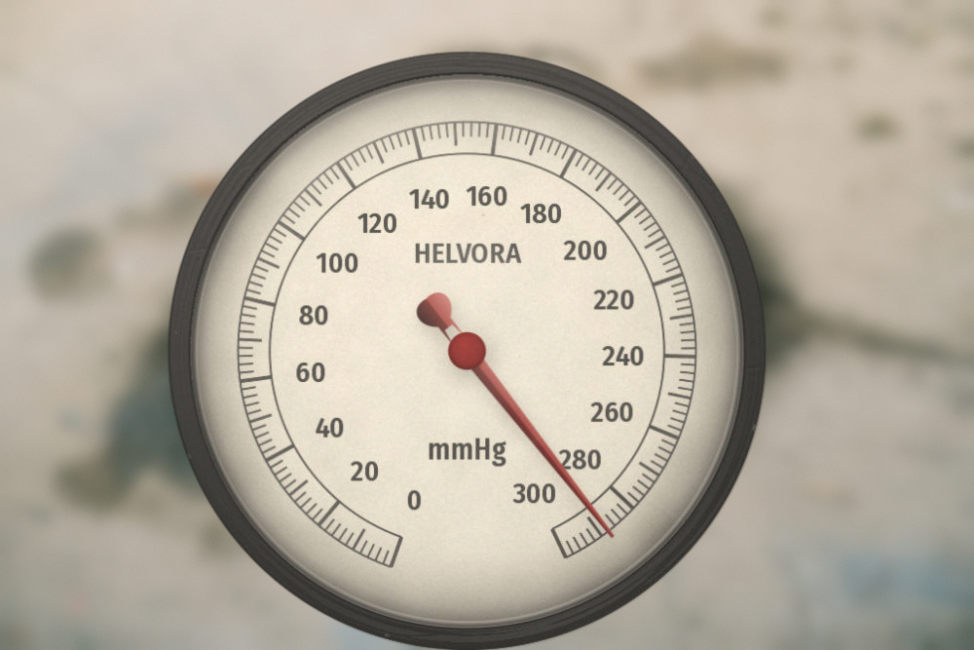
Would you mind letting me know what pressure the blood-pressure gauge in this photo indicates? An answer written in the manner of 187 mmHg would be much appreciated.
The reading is 288 mmHg
